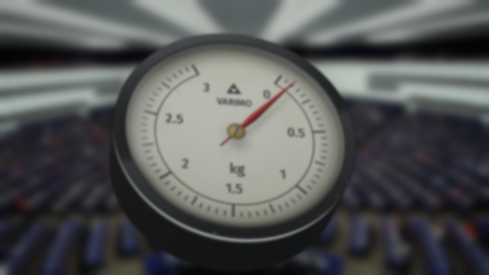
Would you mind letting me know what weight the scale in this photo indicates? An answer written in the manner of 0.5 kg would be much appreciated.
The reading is 0.1 kg
